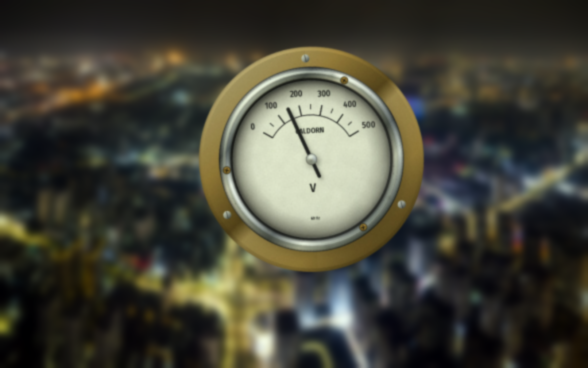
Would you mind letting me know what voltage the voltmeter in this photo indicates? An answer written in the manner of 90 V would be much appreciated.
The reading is 150 V
